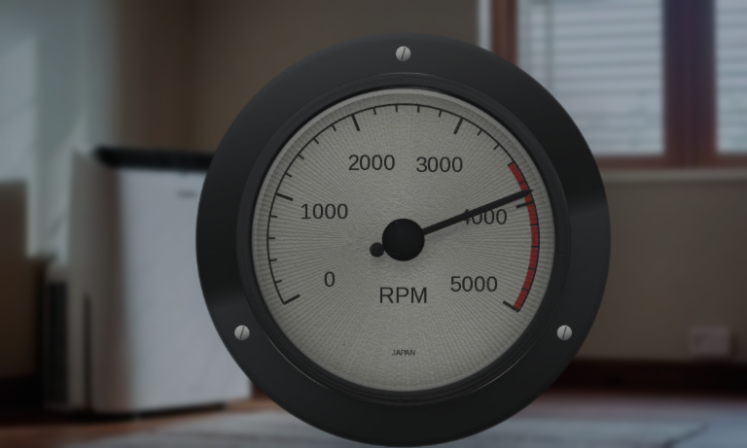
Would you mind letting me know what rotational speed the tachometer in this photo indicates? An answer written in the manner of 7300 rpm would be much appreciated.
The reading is 3900 rpm
